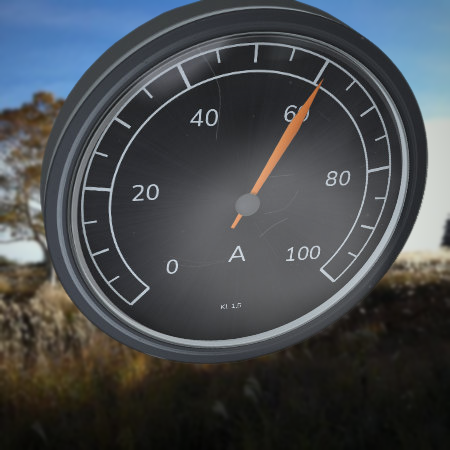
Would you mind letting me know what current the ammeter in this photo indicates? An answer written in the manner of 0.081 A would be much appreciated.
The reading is 60 A
